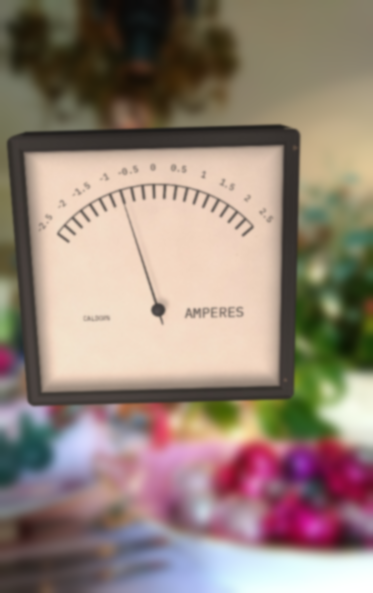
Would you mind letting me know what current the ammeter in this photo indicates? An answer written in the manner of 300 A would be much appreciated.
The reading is -0.75 A
